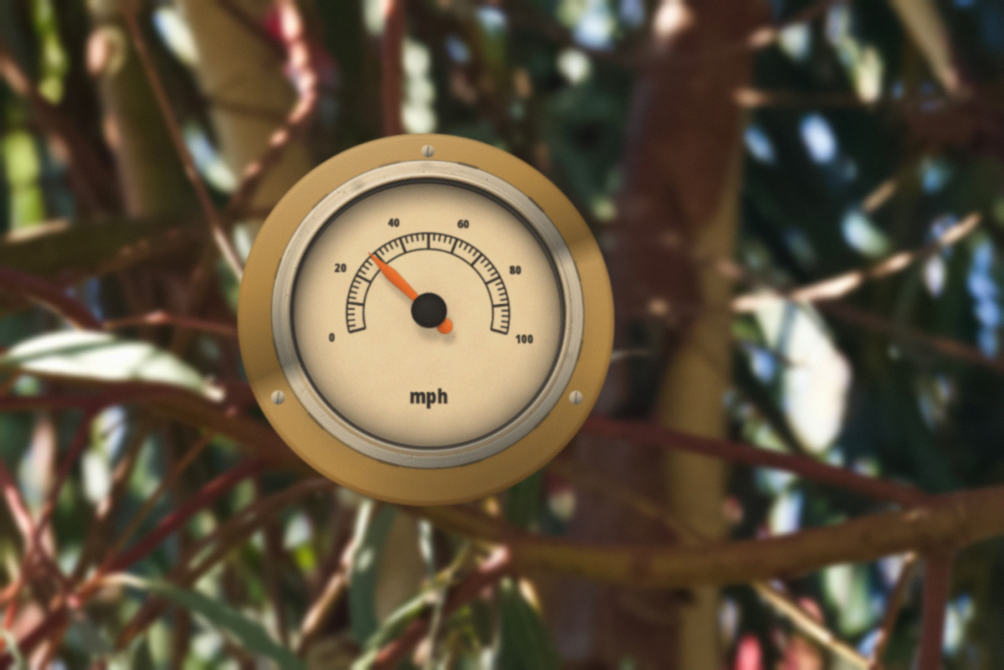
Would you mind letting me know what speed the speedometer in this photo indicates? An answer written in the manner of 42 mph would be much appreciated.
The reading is 28 mph
